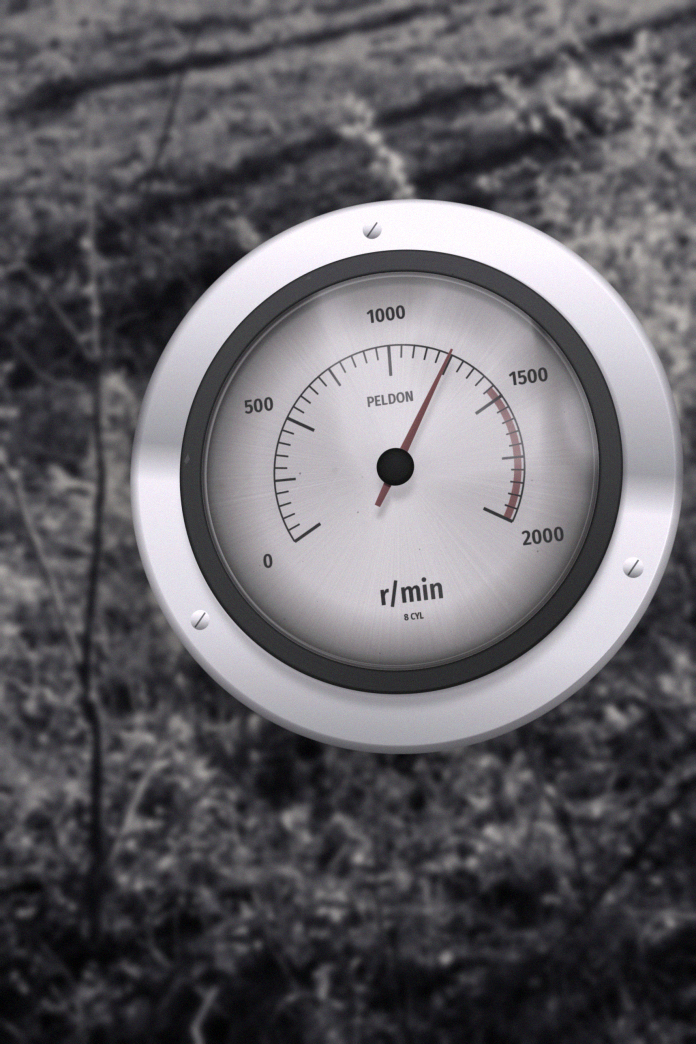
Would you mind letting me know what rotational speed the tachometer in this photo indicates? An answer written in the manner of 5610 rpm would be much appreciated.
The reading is 1250 rpm
